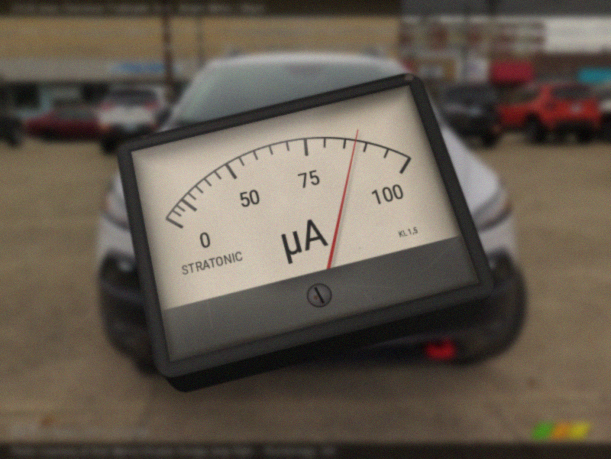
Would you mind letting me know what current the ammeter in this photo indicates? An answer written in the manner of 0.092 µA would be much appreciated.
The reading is 87.5 µA
